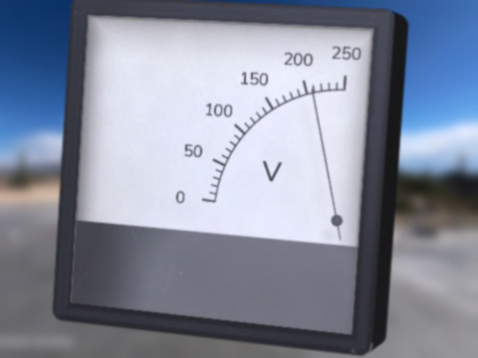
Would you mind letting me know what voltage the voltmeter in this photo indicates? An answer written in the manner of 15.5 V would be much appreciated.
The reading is 210 V
